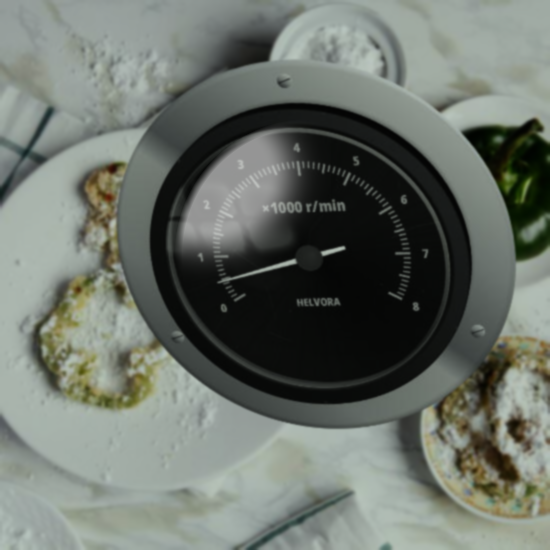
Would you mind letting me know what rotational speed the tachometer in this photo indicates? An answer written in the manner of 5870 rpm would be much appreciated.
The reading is 500 rpm
